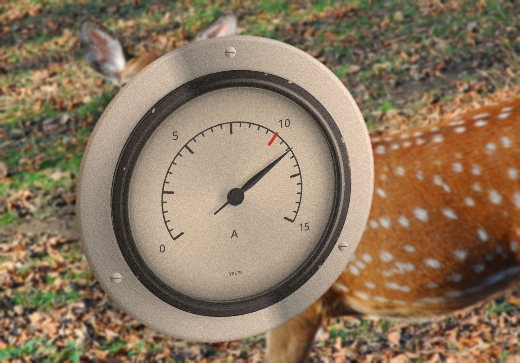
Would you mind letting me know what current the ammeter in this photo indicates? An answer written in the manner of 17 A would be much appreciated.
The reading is 11 A
